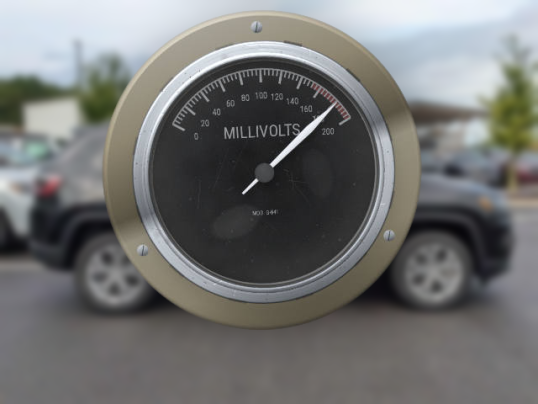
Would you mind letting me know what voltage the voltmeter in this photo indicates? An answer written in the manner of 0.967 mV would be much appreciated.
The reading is 180 mV
